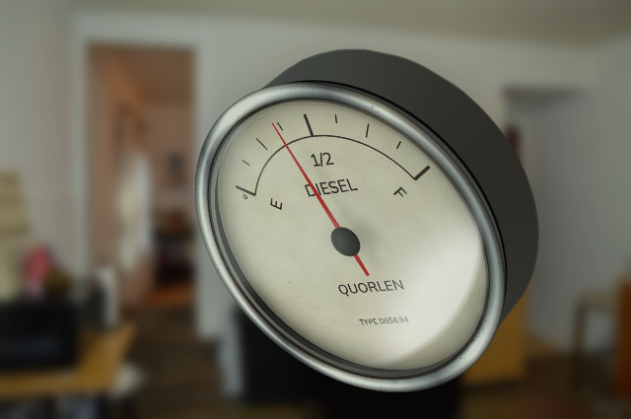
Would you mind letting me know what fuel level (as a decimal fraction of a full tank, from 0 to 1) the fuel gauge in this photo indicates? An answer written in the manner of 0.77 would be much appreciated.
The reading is 0.375
